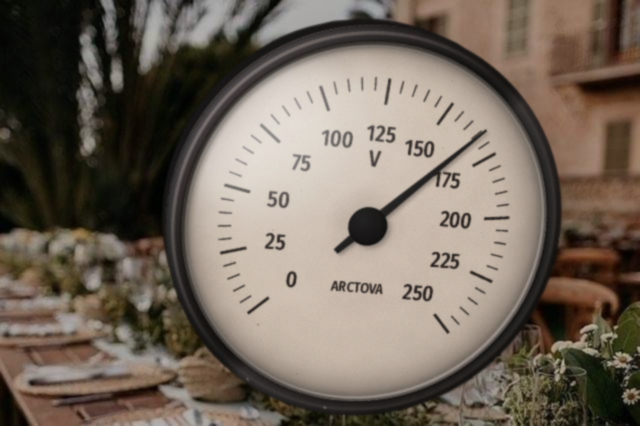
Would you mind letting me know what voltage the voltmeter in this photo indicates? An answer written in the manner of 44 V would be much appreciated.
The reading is 165 V
